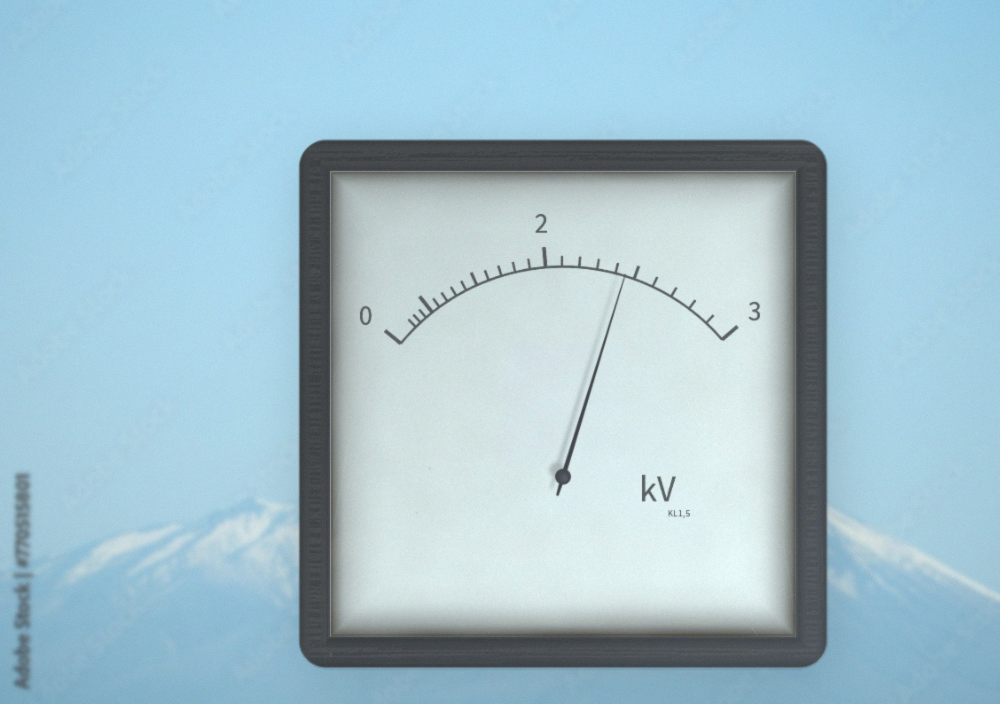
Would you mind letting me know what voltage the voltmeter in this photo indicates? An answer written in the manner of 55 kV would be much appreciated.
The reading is 2.45 kV
